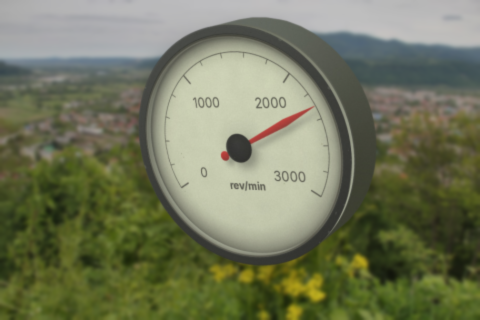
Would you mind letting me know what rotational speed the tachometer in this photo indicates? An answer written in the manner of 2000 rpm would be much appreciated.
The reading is 2300 rpm
